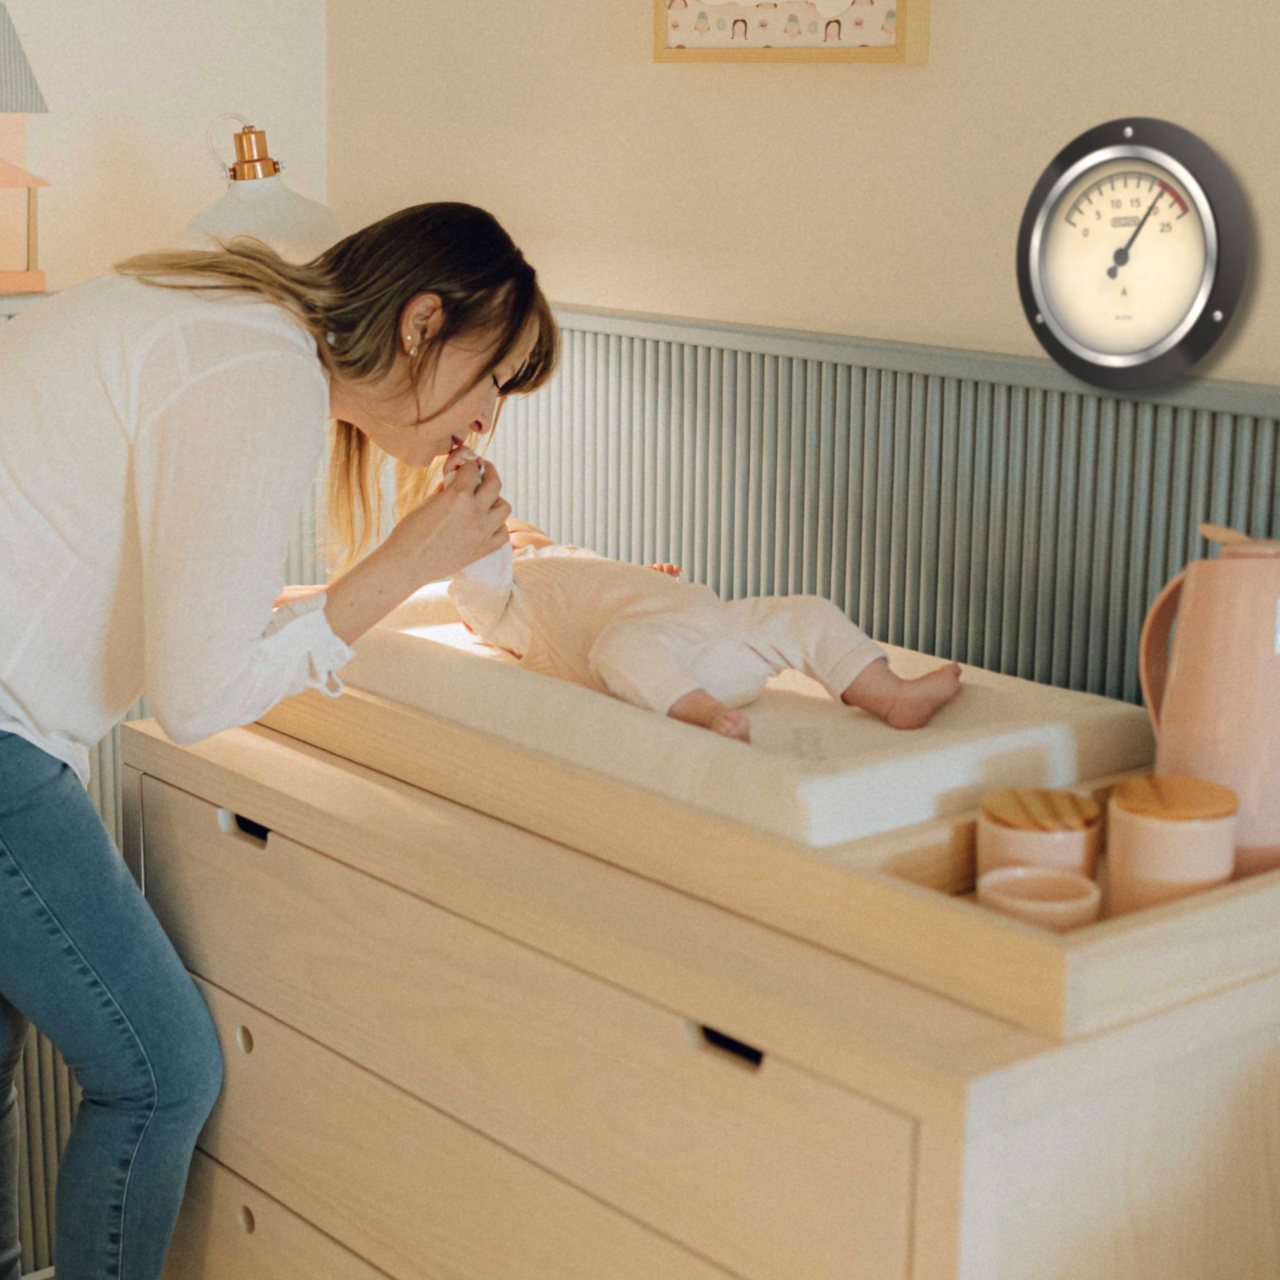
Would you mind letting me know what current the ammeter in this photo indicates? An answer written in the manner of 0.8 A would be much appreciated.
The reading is 20 A
